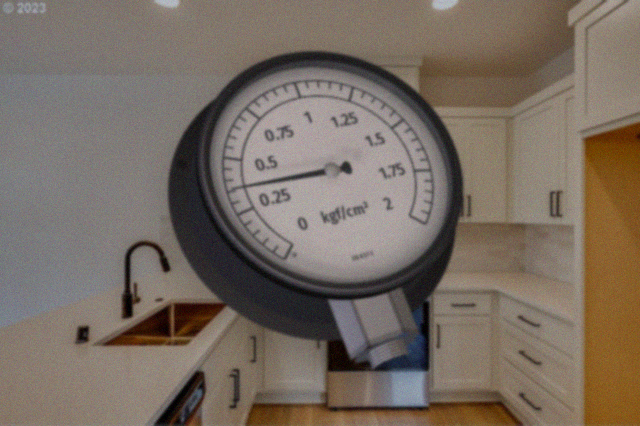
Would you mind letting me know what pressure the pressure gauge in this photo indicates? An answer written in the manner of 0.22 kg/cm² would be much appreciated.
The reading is 0.35 kg/cm²
